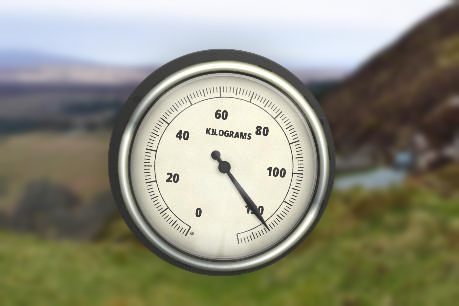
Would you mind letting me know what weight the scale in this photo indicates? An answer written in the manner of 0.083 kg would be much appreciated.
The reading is 120 kg
